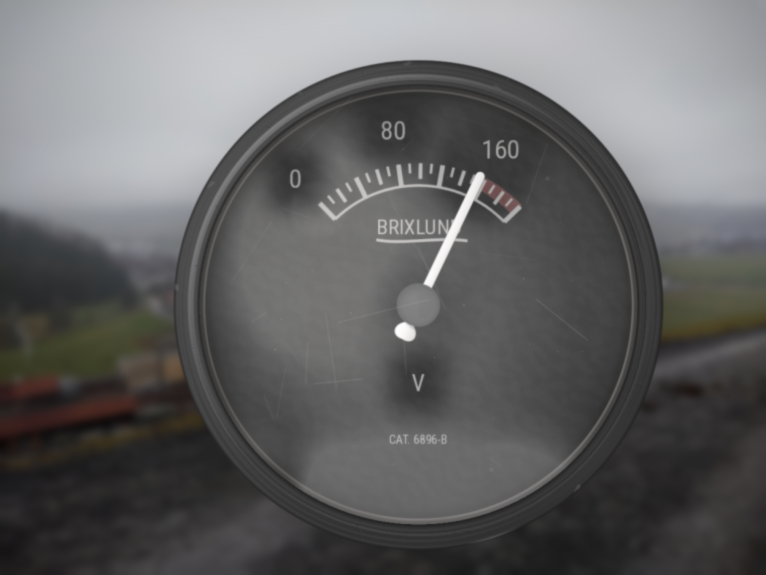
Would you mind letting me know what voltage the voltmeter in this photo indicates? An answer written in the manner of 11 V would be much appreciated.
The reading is 155 V
